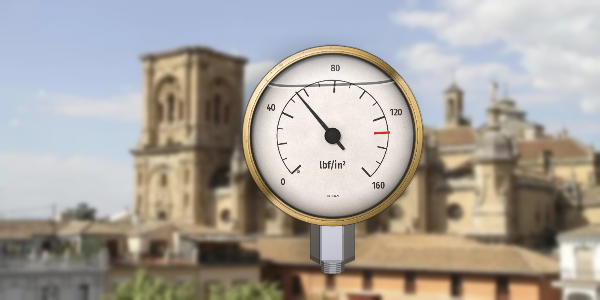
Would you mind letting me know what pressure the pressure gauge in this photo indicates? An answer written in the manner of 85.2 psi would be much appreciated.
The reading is 55 psi
